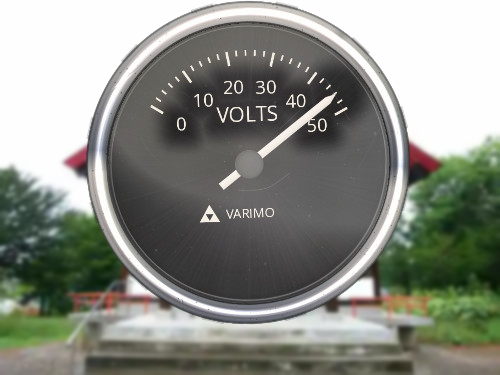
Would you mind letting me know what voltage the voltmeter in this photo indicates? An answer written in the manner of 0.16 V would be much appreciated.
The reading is 46 V
